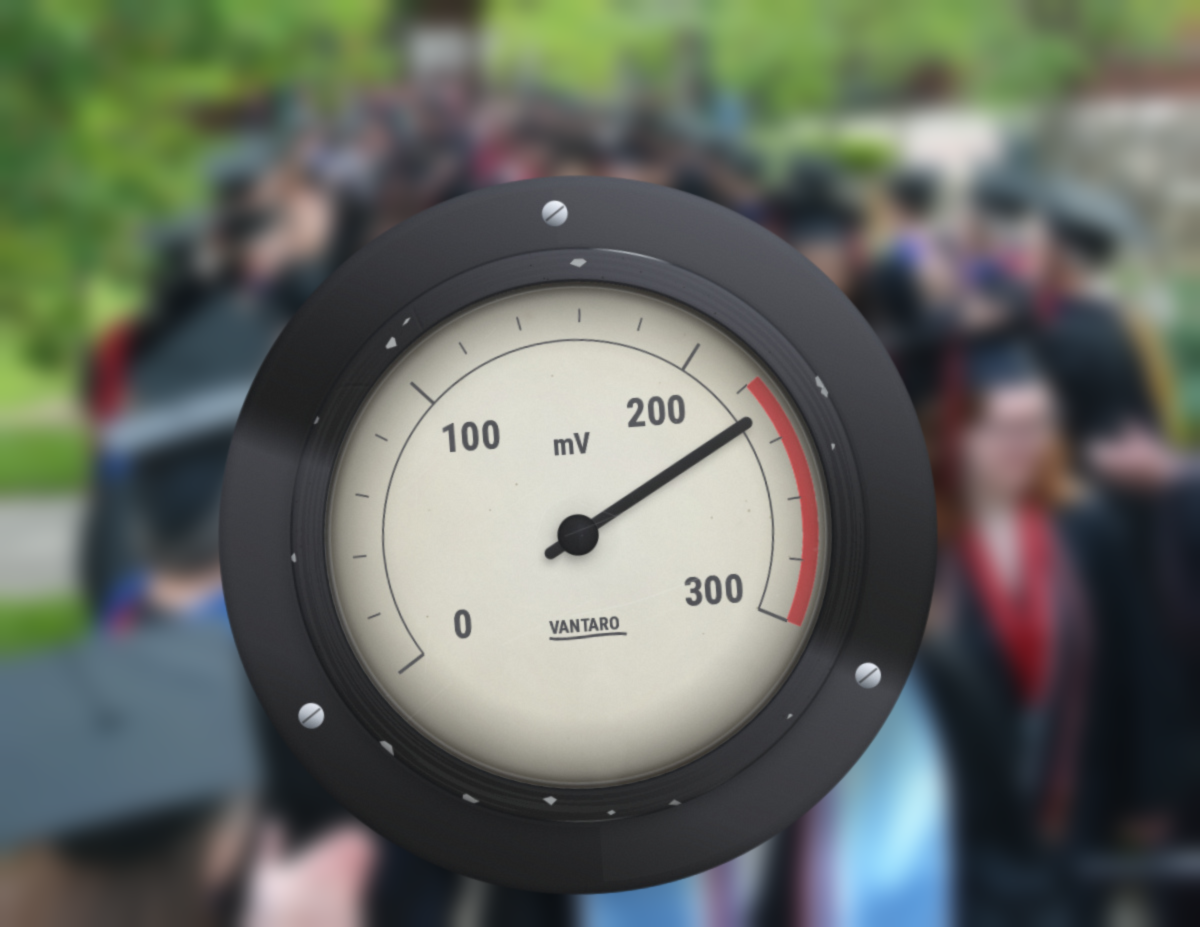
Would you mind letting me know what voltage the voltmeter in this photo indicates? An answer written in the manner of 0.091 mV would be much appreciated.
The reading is 230 mV
